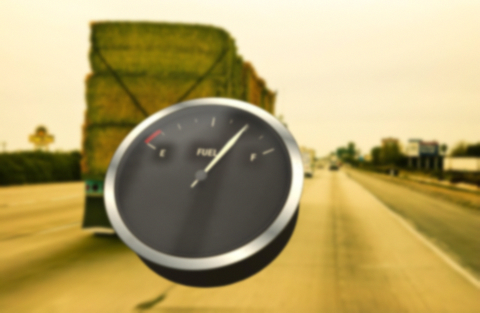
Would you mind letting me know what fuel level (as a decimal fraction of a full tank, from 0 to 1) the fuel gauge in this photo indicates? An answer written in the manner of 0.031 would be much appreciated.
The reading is 0.75
